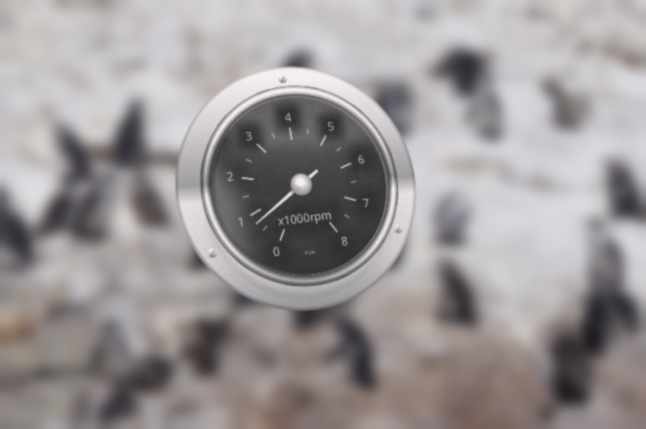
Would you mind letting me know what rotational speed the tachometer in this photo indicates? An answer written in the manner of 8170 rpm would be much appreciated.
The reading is 750 rpm
